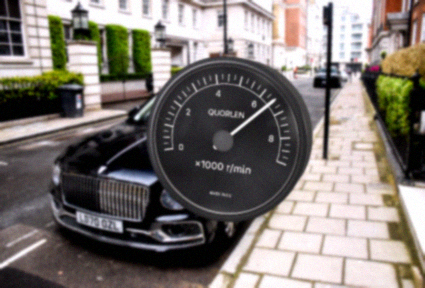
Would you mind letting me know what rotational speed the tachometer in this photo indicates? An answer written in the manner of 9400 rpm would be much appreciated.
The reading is 6500 rpm
